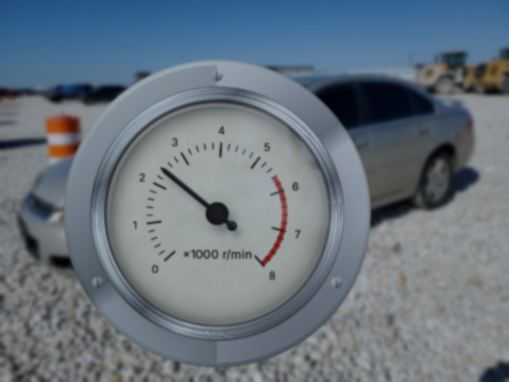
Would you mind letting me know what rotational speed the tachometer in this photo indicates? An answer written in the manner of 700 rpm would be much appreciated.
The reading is 2400 rpm
